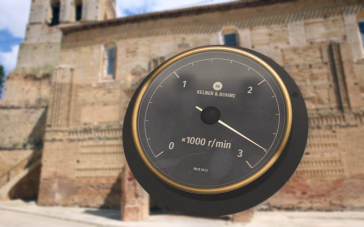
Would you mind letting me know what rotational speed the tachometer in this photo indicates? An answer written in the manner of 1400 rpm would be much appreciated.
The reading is 2800 rpm
